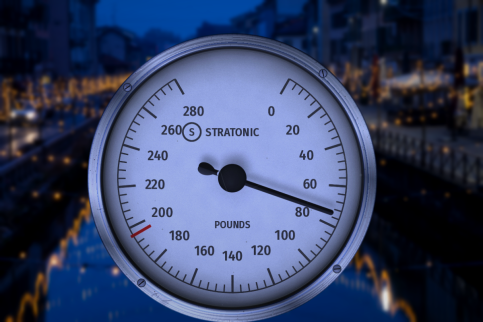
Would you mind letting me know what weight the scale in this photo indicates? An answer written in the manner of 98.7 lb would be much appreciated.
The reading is 74 lb
